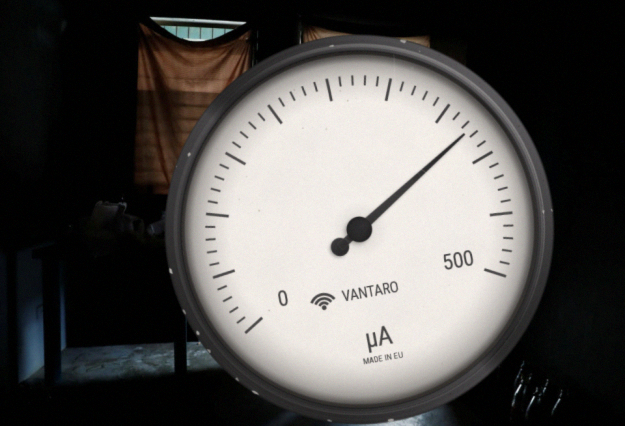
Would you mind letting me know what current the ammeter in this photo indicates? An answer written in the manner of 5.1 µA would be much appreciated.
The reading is 375 µA
